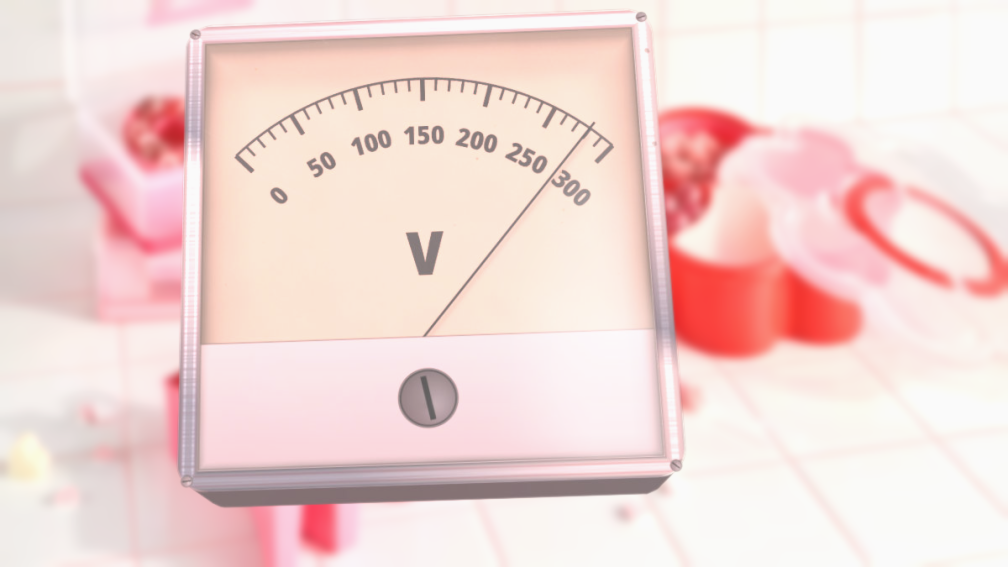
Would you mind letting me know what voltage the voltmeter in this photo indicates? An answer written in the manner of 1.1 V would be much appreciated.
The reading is 280 V
